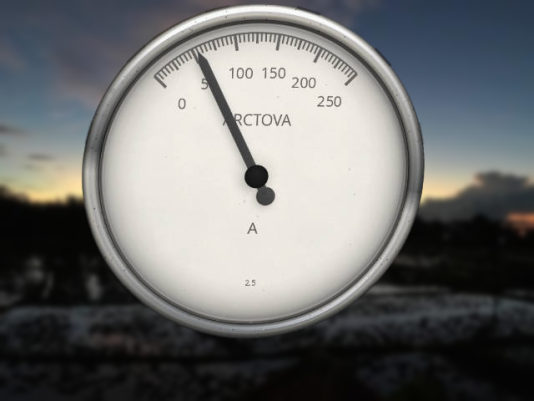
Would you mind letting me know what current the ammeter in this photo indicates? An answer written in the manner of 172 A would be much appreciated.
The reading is 55 A
